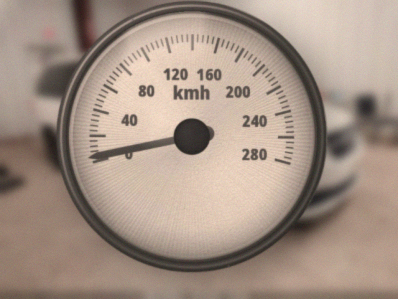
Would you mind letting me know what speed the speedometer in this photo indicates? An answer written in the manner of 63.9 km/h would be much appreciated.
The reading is 4 km/h
